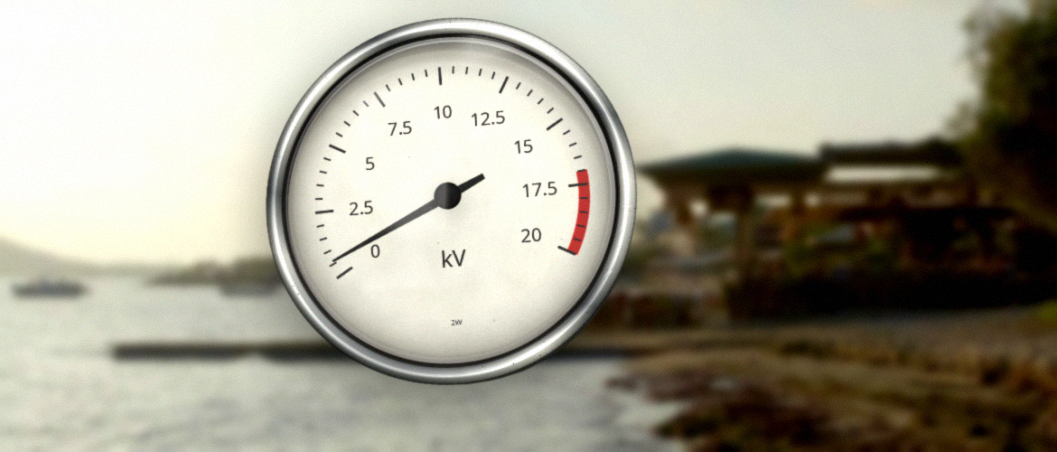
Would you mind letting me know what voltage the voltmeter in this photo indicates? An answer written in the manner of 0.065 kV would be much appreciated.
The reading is 0.5 kV
